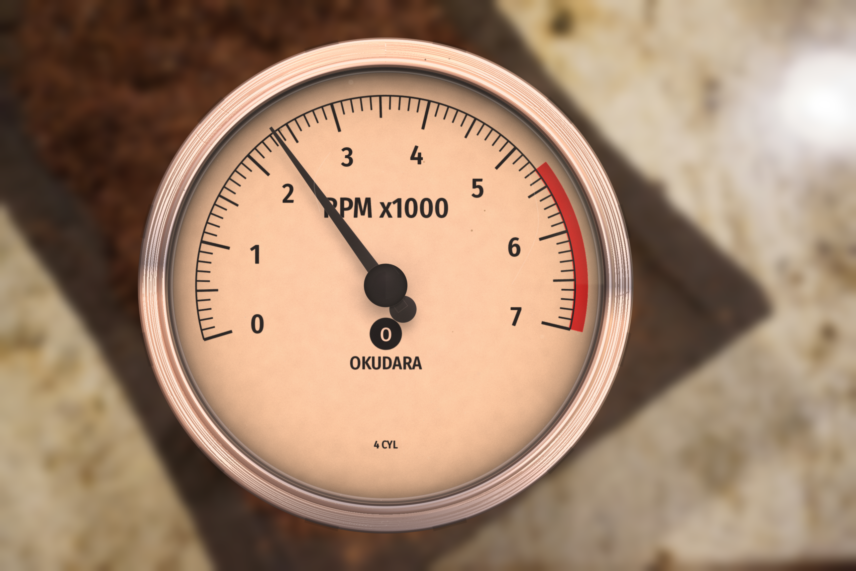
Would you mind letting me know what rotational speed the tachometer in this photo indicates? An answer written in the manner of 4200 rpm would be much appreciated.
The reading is 2350 rpm
